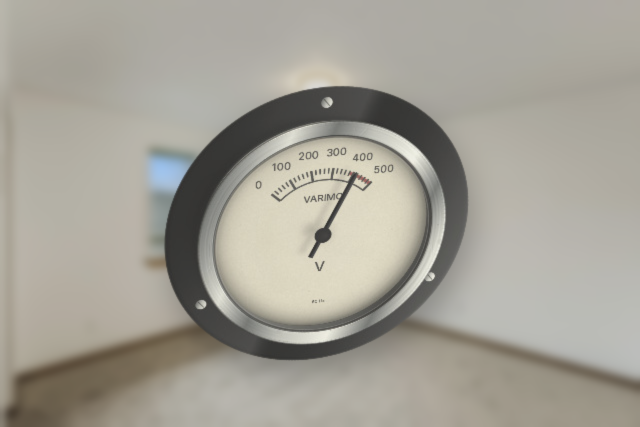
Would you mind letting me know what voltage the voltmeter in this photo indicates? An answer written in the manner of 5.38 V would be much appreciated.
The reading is 400 V
